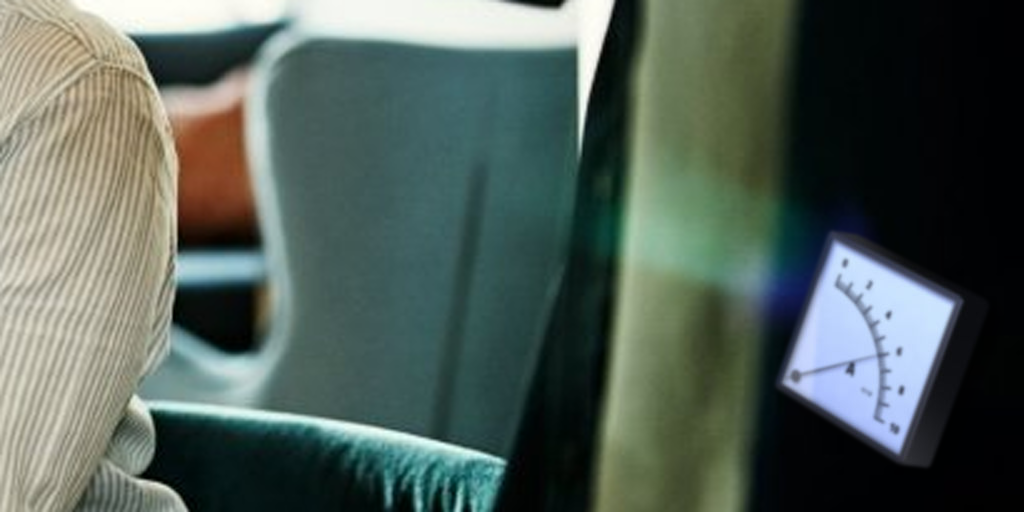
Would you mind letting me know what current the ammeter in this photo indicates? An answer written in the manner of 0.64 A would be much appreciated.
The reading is 6 A
